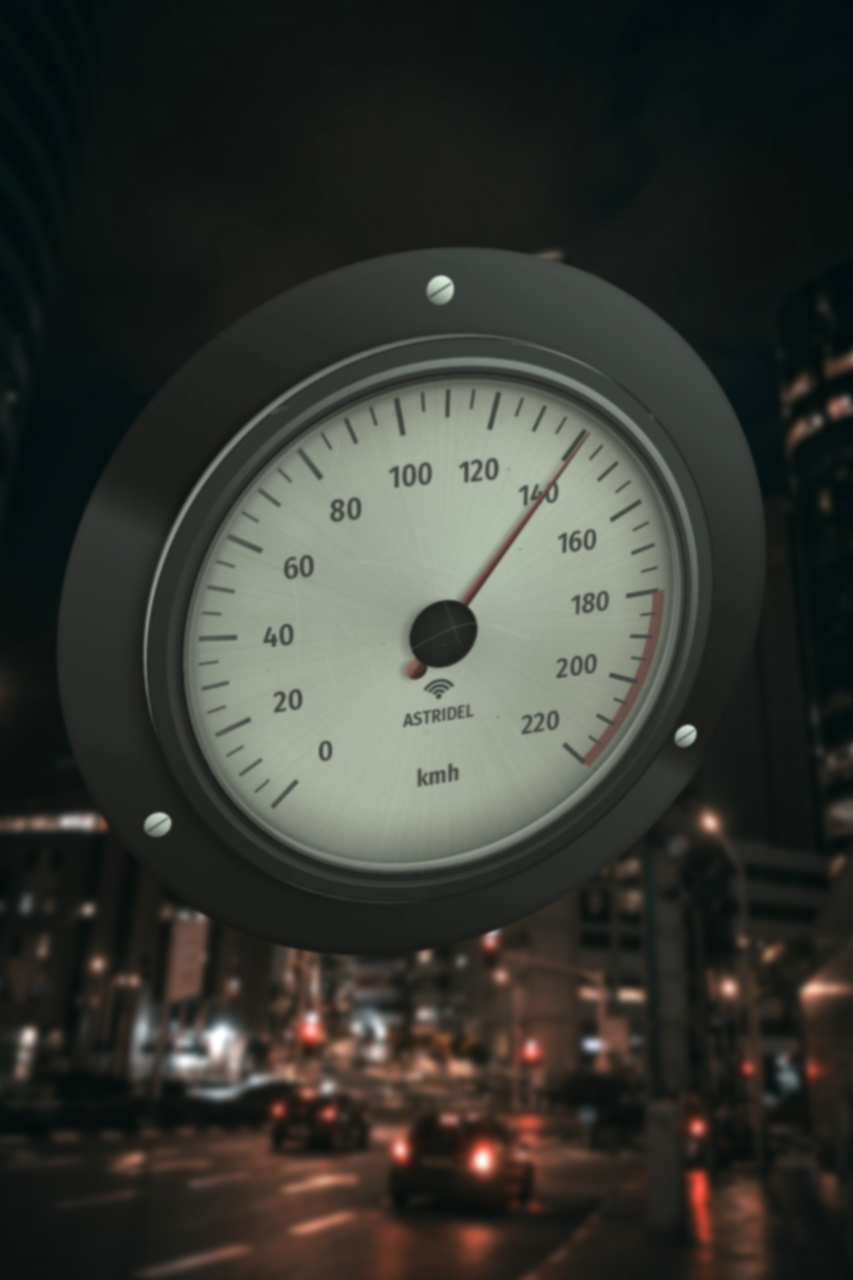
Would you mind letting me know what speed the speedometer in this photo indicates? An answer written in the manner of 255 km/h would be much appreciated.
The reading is 140 km/h
